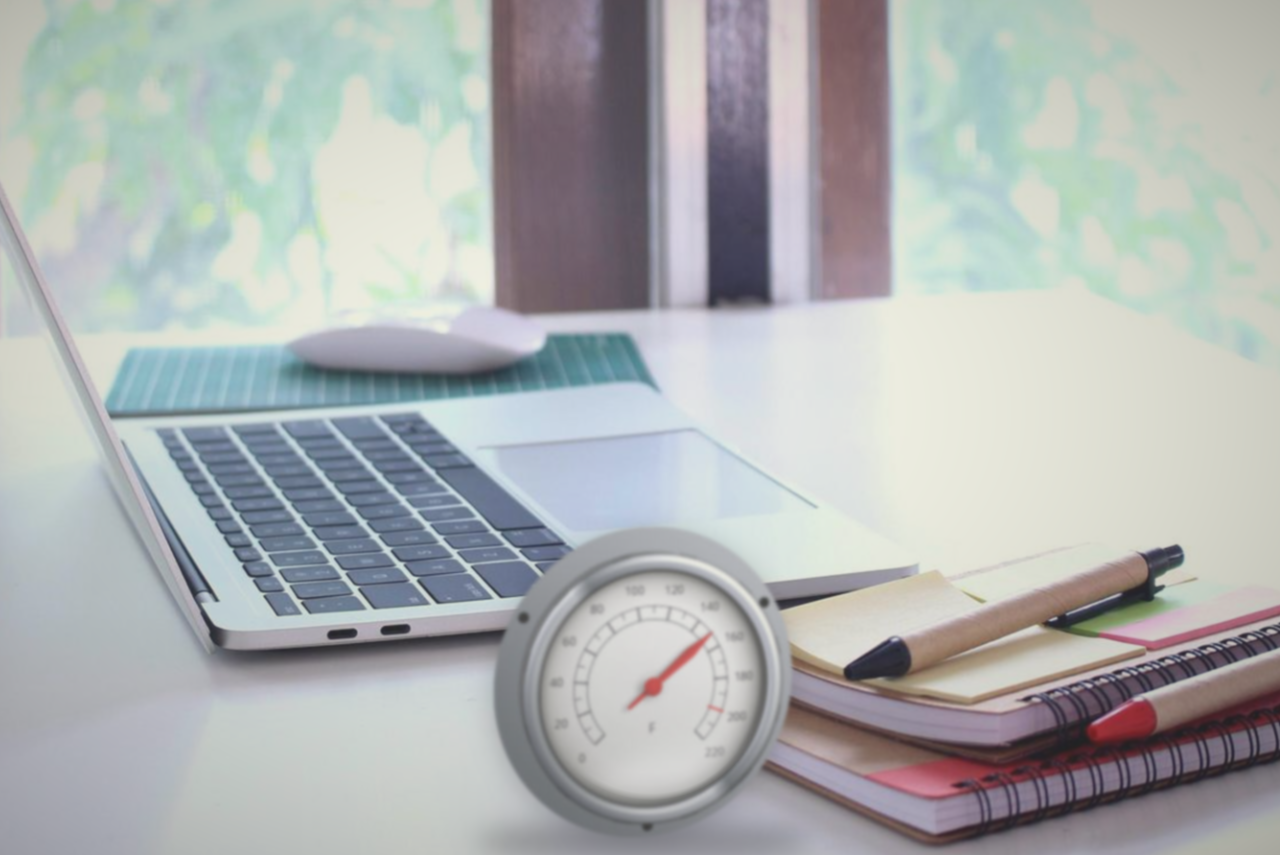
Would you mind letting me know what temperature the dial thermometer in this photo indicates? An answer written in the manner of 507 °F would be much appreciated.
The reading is 150 °F
